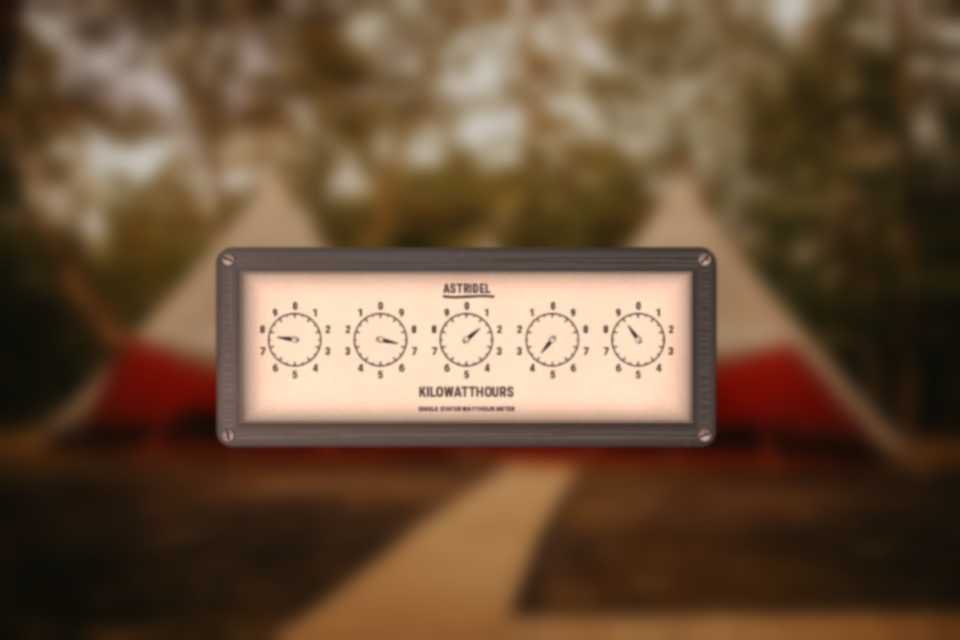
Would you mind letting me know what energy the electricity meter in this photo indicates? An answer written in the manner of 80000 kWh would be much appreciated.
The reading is 77139 kWh
